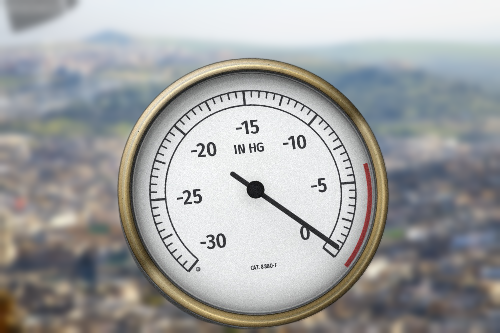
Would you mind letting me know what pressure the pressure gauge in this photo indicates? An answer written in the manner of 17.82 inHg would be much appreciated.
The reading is -0.5 inHg
